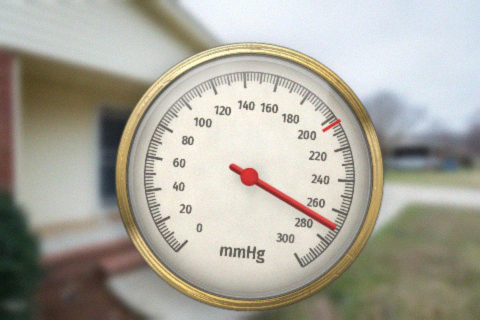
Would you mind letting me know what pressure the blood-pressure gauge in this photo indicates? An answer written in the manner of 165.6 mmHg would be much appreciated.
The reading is 270 mmHg
